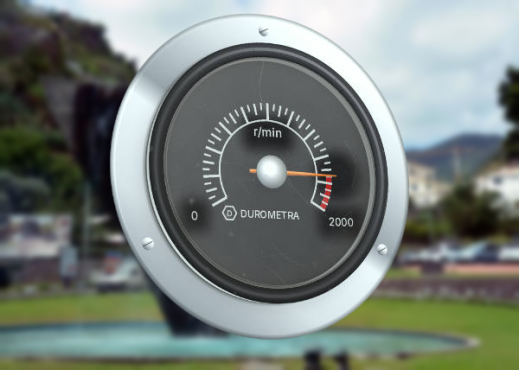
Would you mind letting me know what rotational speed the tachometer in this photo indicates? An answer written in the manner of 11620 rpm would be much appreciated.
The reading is 1750 rpm
